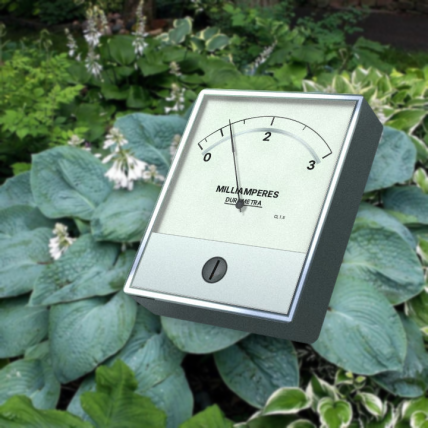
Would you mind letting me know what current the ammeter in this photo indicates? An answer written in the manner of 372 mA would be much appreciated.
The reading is 1.25 mA
